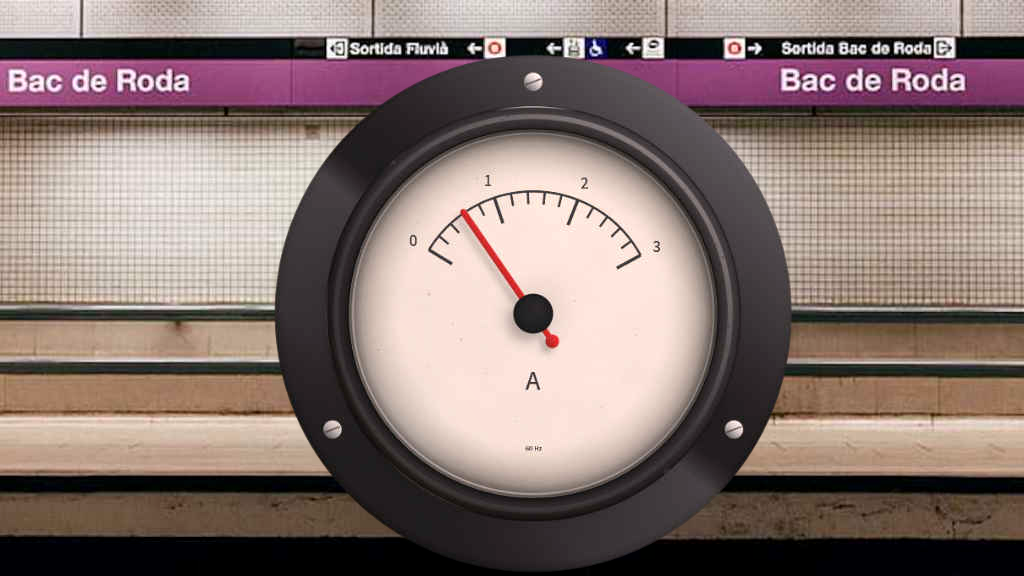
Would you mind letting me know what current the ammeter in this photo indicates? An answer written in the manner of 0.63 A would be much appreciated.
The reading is 0.6 A
